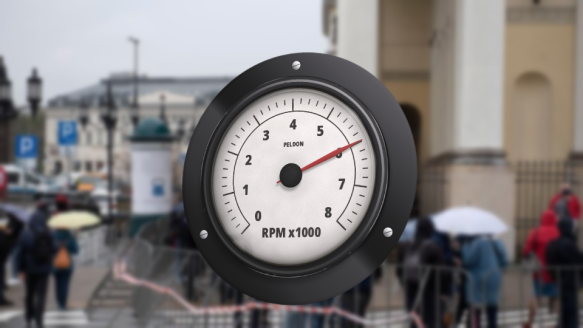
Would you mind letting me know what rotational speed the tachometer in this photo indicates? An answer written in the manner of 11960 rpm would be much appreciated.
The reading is 6000 rpm
